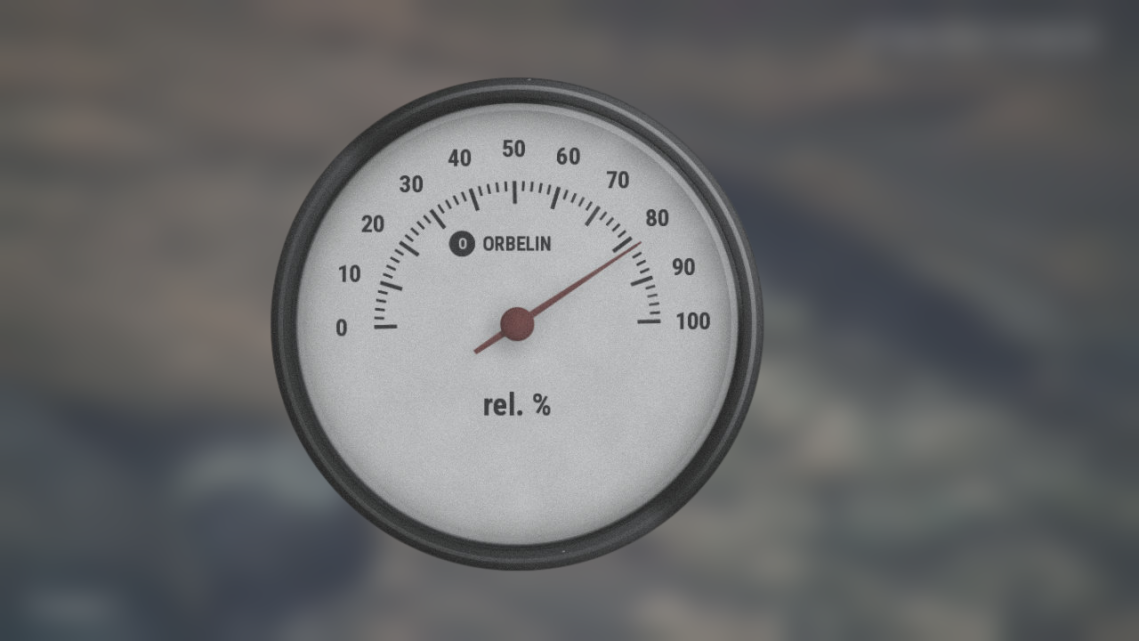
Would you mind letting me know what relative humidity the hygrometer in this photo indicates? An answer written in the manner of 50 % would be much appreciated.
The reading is 82 %
